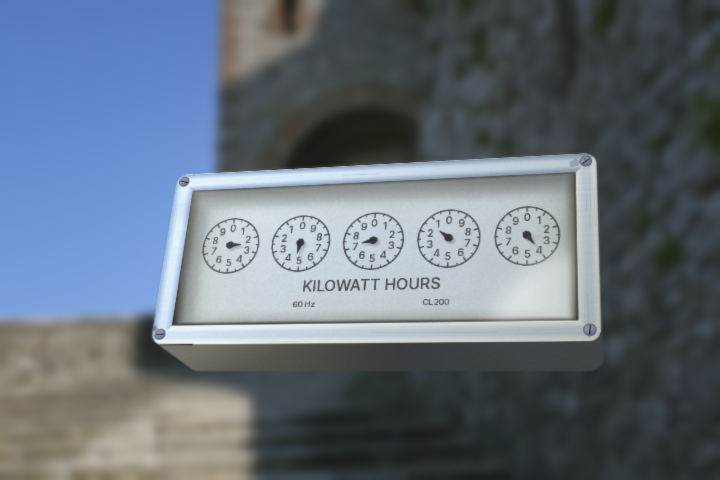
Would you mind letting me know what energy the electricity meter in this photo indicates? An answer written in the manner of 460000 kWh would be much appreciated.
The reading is 24714 kWh
